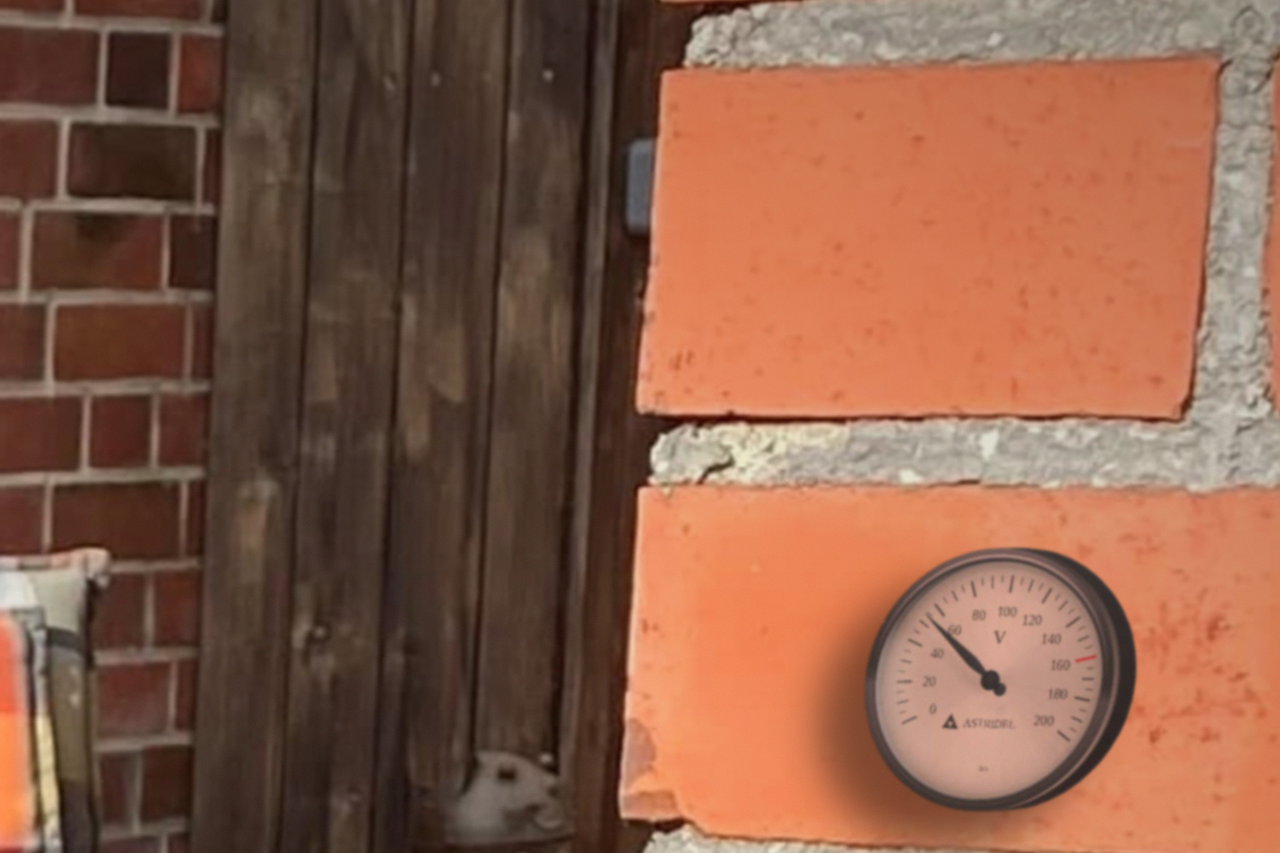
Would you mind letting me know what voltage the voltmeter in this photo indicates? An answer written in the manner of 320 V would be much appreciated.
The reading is 55 V
